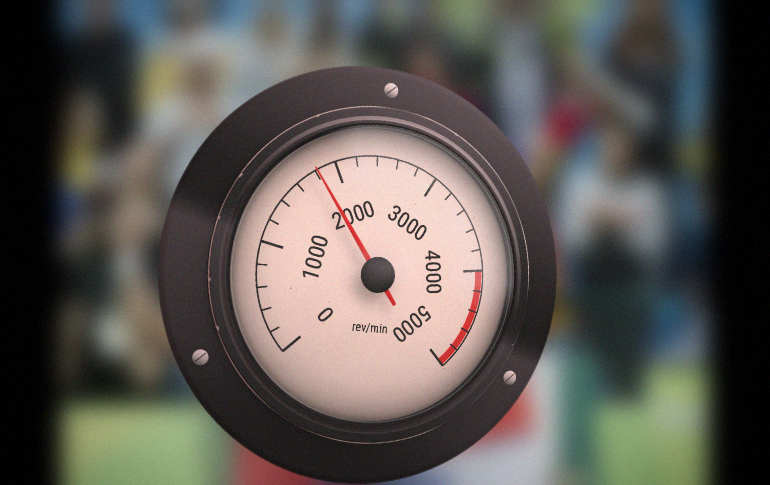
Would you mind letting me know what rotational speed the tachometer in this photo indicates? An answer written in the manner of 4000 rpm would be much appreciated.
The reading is 1800 rpm
